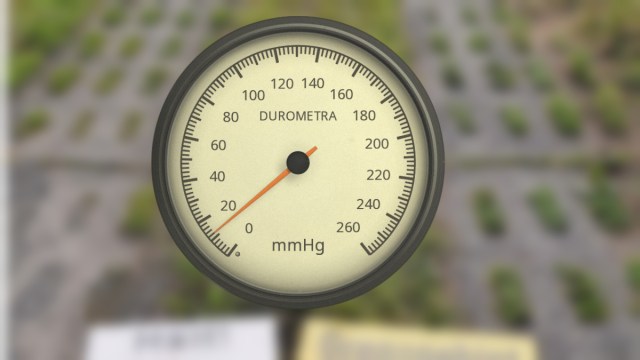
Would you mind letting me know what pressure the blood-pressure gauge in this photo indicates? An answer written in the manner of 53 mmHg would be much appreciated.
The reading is 12 mmHg
